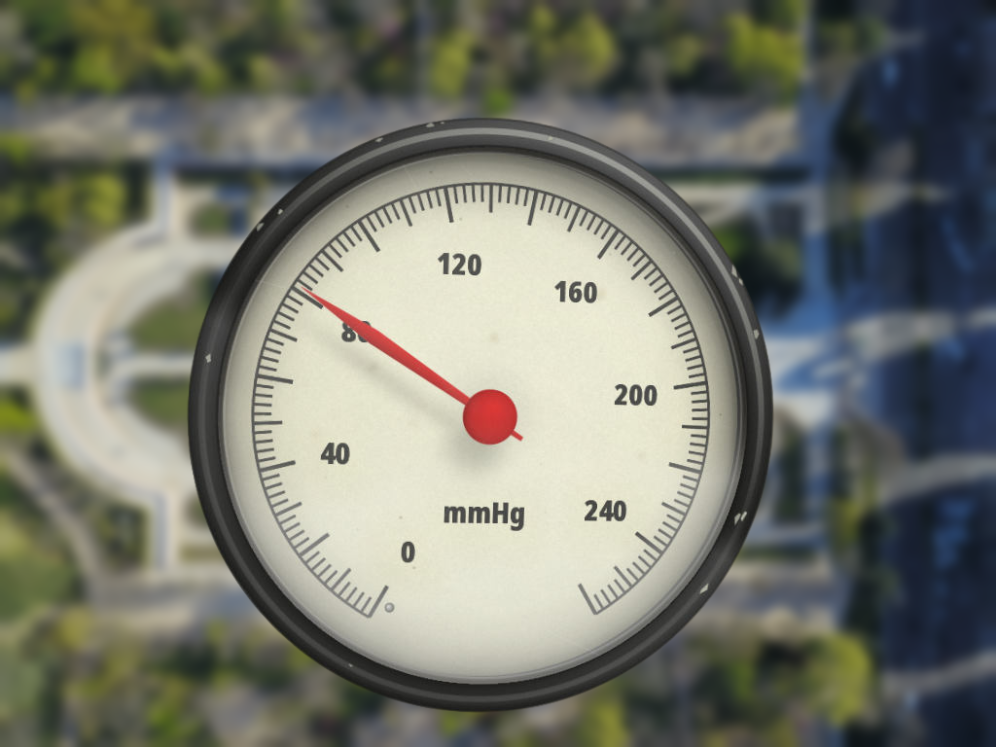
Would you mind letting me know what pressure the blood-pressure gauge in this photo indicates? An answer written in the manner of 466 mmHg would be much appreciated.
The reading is 81 mmHg
